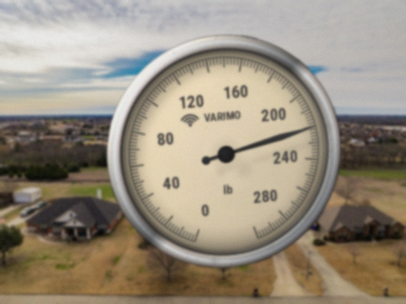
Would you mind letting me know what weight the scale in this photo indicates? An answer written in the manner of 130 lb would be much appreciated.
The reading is 220 lb
